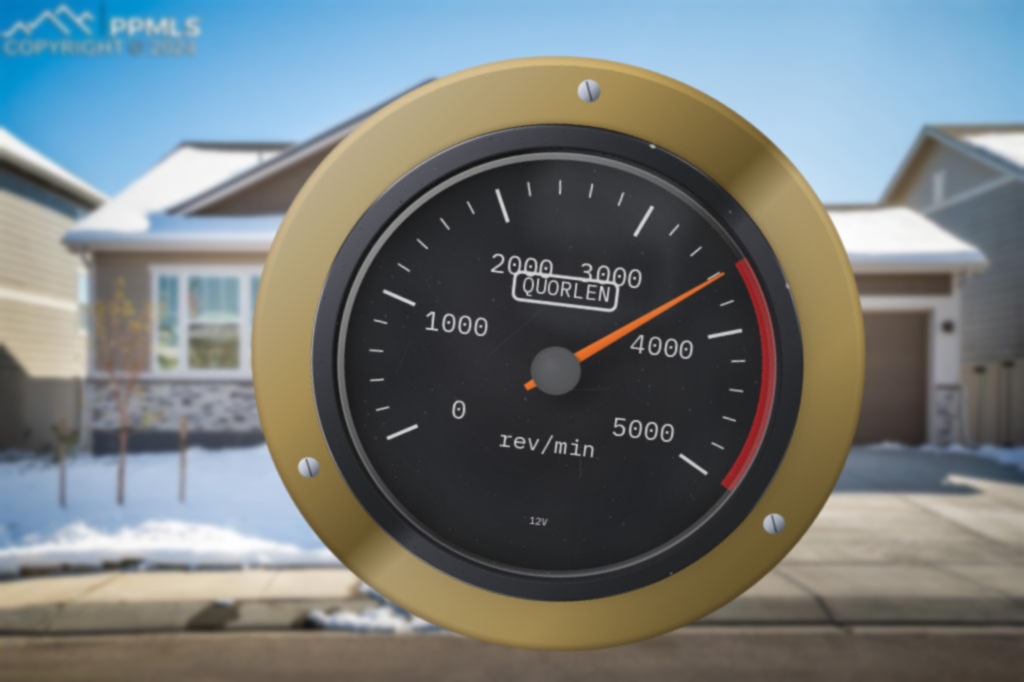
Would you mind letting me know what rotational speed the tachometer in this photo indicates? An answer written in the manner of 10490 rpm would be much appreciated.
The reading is 3600 rpm
